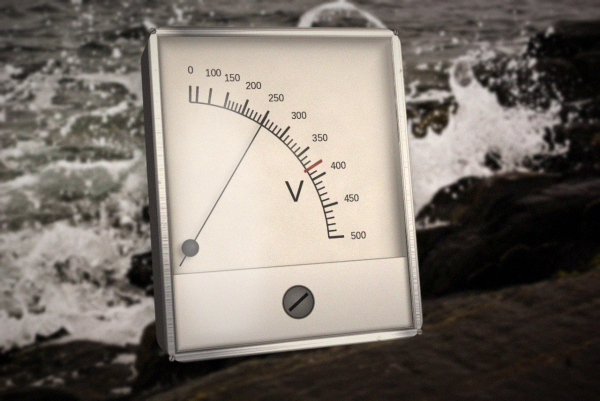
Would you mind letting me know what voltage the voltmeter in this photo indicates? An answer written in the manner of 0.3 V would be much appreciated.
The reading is 250 V
